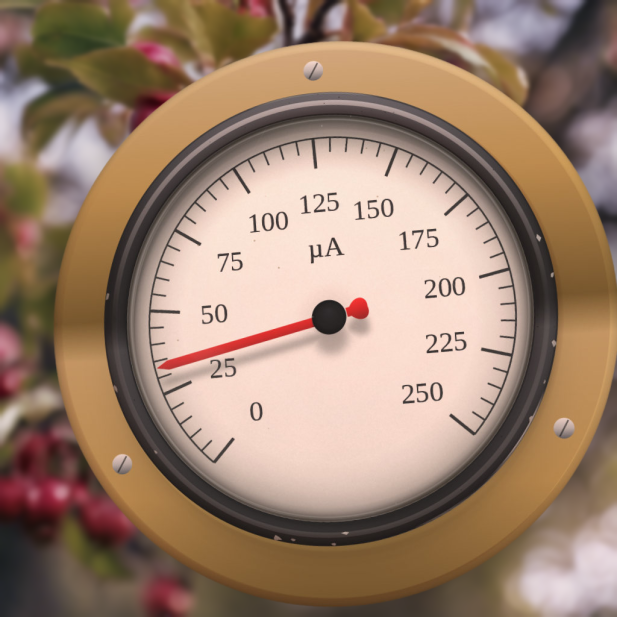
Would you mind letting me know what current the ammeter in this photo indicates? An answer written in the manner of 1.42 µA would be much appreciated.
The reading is 32.5 µA
